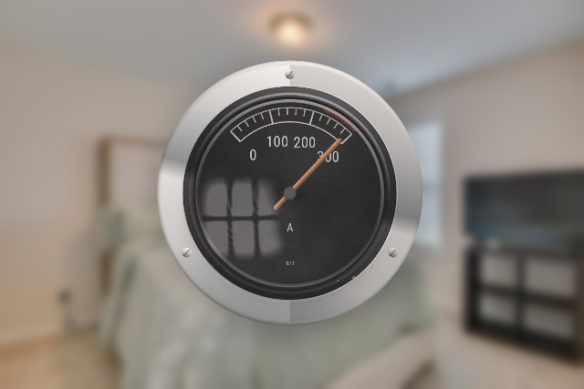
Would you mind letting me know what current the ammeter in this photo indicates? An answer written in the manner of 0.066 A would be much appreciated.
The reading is 290 A
